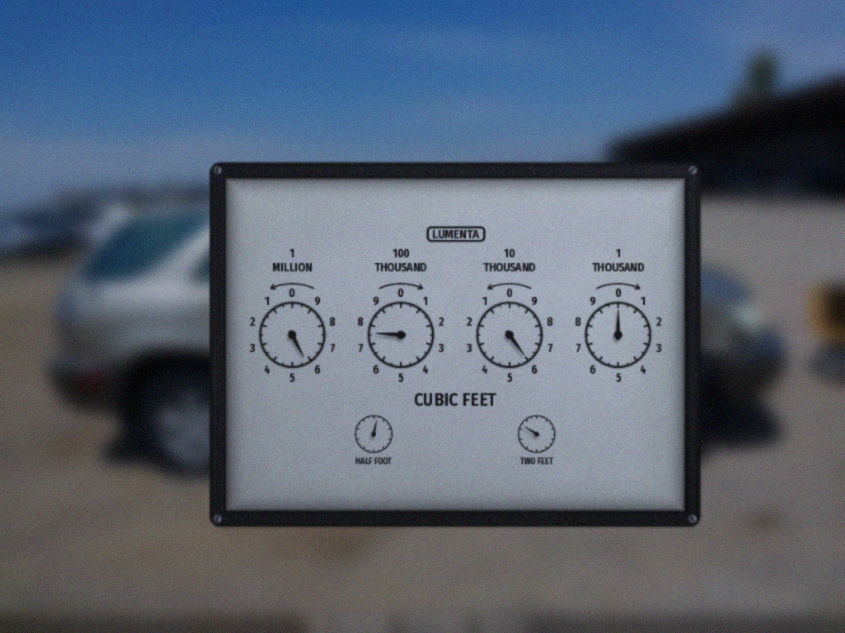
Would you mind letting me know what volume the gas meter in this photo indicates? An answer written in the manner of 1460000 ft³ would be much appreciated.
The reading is 576000 ft³
